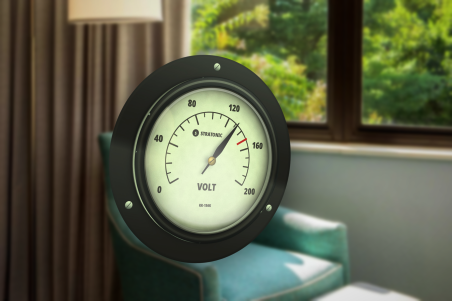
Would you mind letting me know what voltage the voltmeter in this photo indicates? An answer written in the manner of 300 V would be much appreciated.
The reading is 130 V
